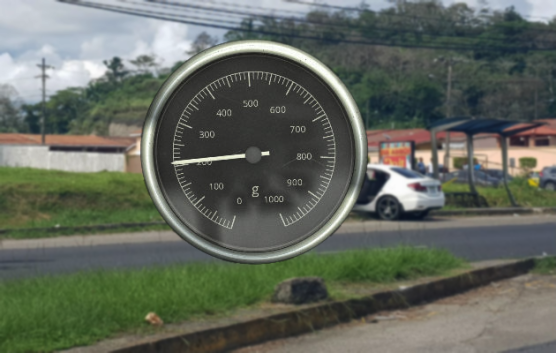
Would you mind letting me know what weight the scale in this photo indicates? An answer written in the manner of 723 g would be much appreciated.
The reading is 210 g
